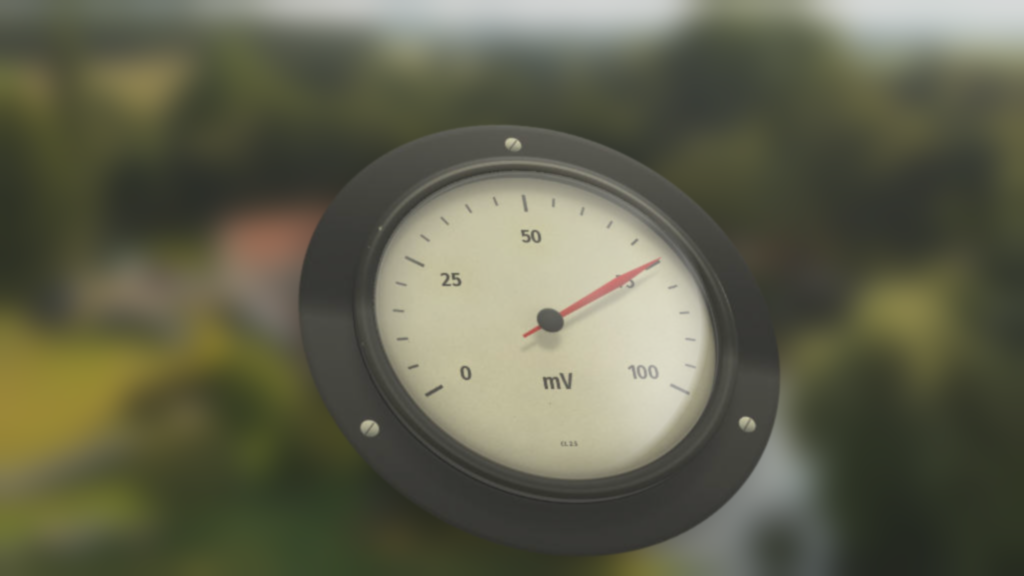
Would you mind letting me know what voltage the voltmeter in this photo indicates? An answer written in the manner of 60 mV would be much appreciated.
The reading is 75 mV
